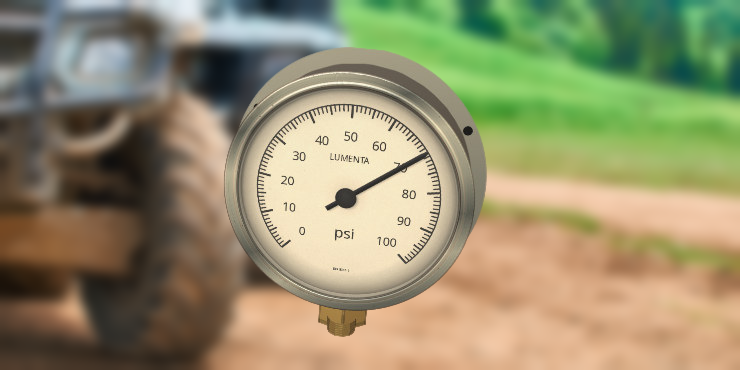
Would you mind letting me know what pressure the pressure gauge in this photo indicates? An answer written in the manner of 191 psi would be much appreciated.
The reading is 70 psi
